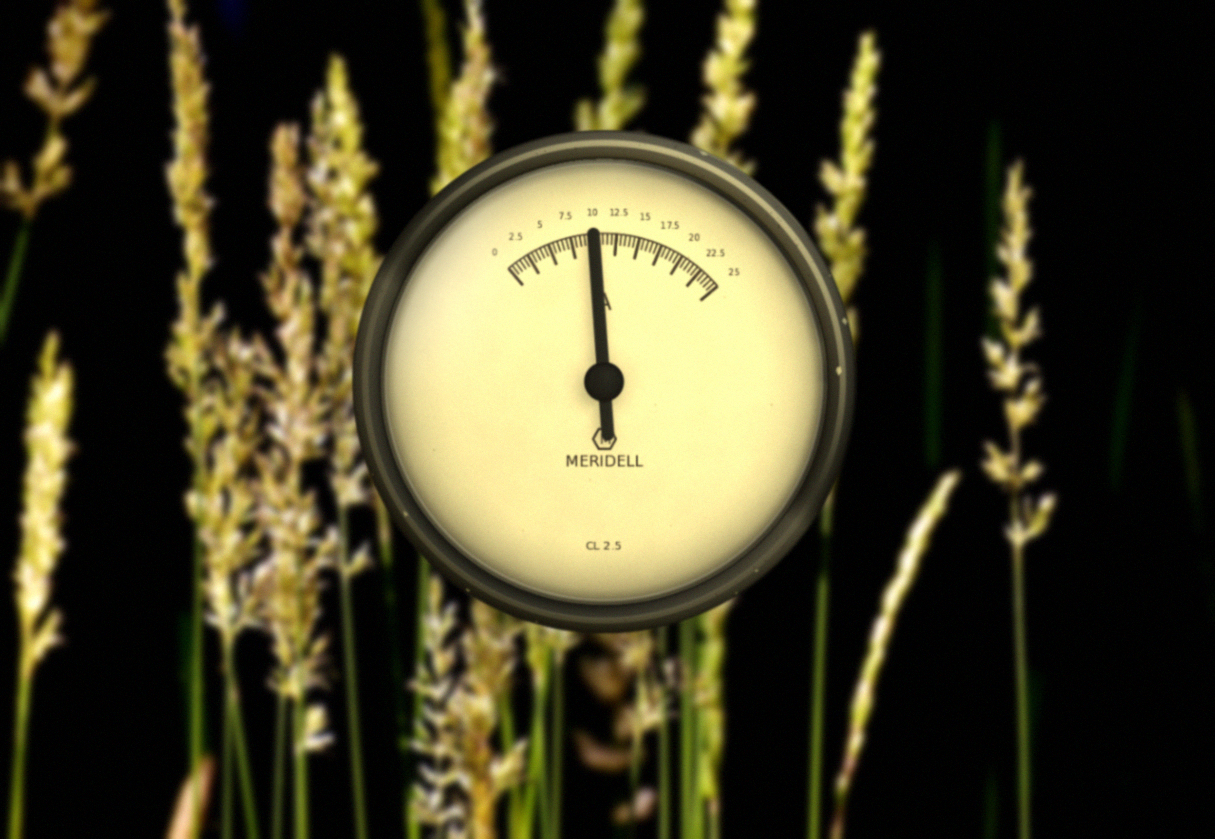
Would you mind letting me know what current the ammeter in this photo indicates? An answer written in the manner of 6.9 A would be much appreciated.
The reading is 10 A
